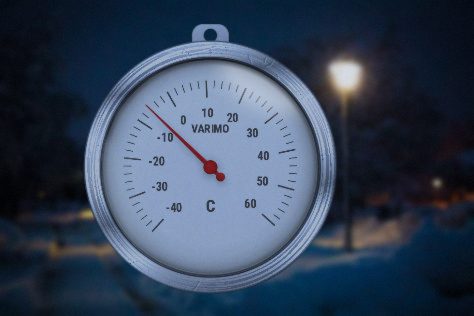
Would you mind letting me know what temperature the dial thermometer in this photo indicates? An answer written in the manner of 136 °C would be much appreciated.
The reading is -6 °C
